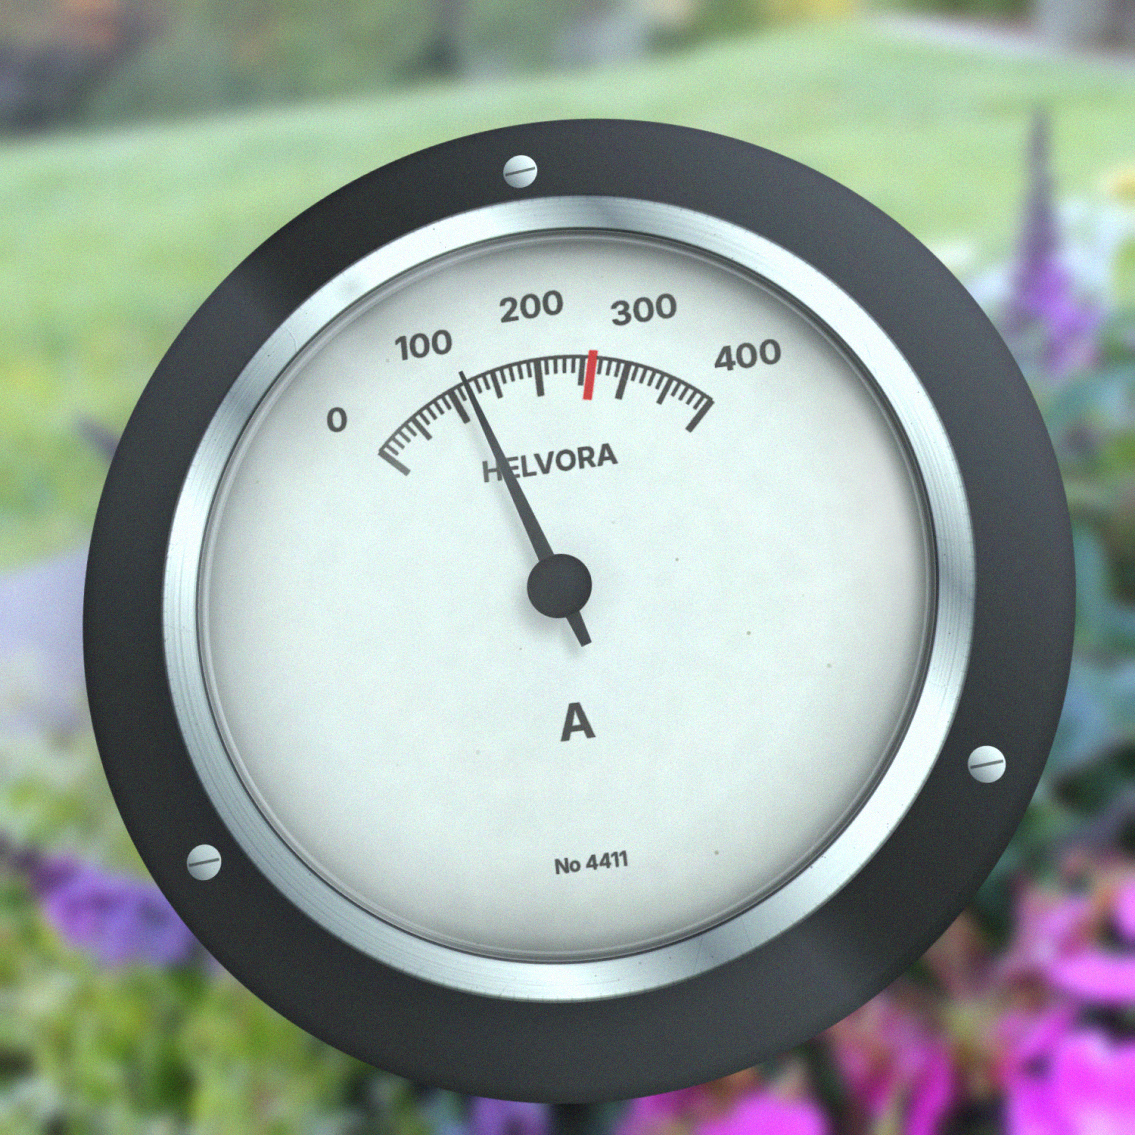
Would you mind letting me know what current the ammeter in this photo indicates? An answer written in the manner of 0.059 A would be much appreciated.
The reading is 120 A
